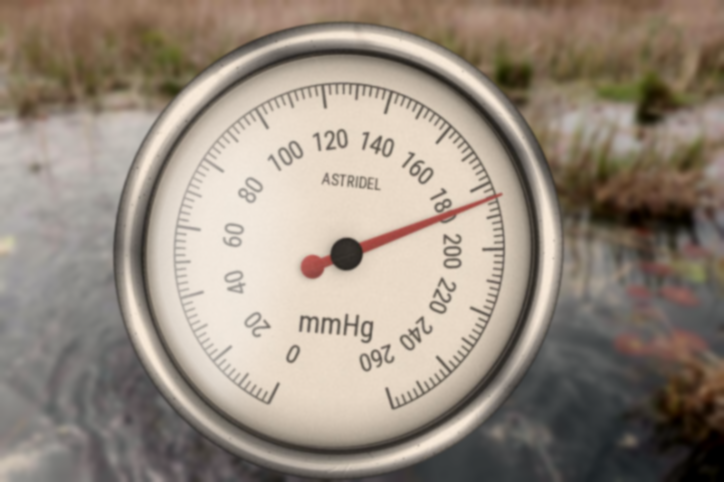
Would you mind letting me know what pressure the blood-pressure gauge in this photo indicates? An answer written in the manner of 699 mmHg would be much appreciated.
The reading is 184 mmHg
